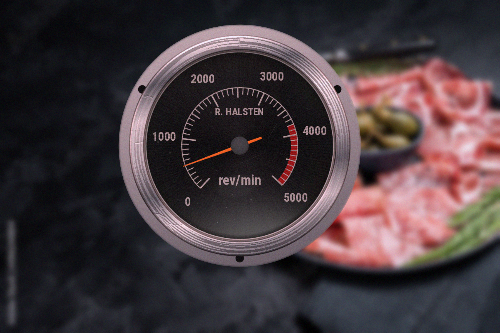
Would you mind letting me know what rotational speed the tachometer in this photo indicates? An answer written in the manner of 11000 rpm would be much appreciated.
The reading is 500 rpm
